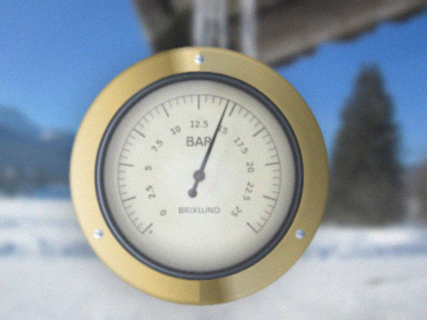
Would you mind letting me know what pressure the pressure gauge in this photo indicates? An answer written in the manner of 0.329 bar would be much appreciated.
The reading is 14.5 bar
